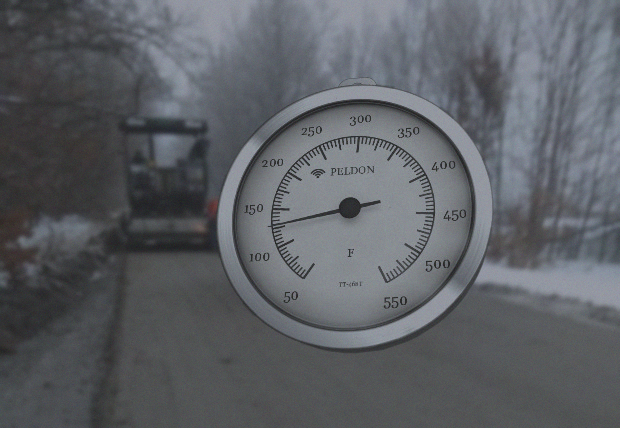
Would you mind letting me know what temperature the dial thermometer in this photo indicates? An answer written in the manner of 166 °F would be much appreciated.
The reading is 125 °F
